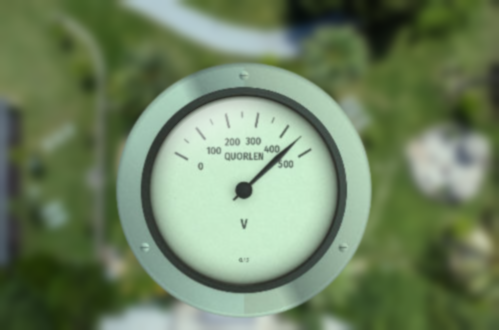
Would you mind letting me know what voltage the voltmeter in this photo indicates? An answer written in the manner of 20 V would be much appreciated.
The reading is 450 V
